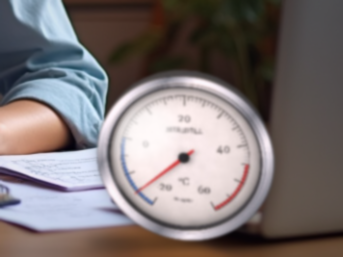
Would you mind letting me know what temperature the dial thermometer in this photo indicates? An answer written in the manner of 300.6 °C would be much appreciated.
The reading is -15 °C
